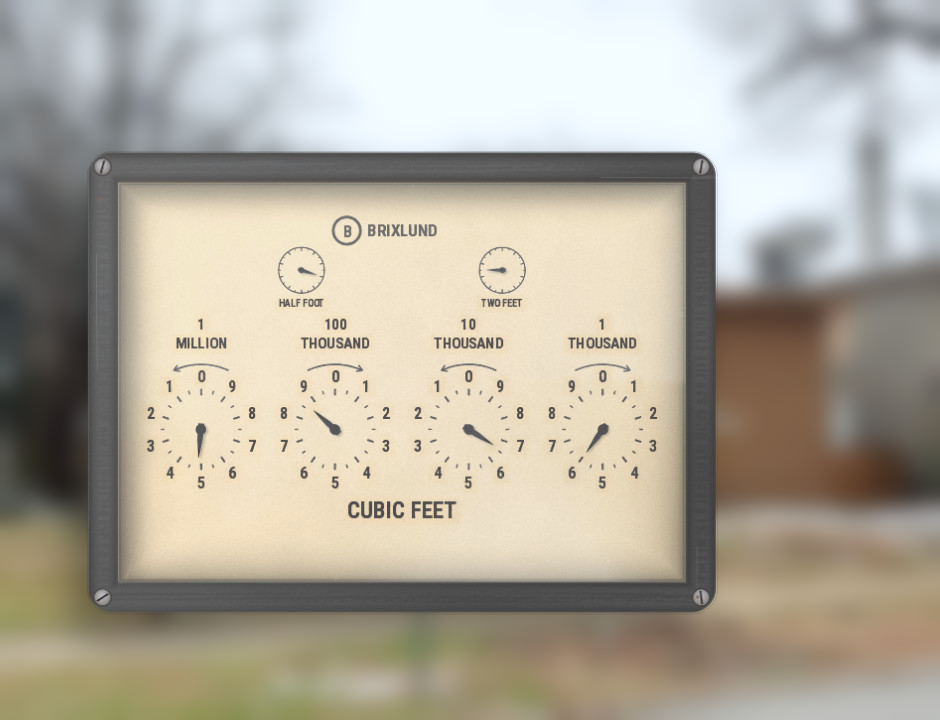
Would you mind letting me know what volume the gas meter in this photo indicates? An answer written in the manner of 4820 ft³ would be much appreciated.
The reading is 486600 ft³
